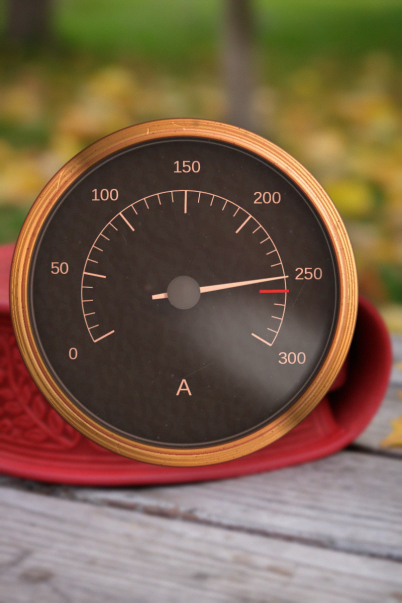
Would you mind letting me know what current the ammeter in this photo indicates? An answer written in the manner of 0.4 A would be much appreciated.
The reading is 250 A
